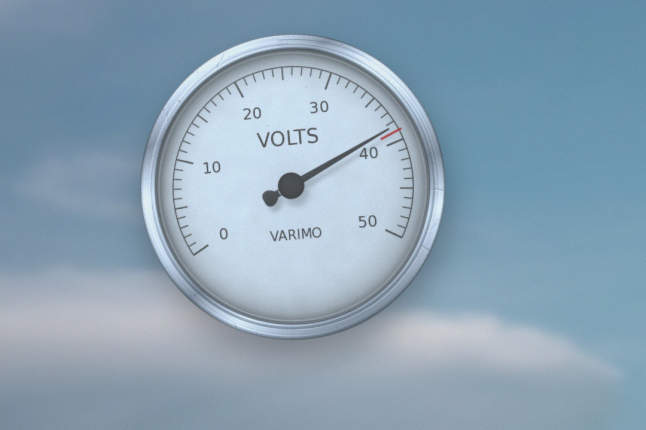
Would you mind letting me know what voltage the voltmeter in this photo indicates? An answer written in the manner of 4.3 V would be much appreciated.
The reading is 38.5 V
